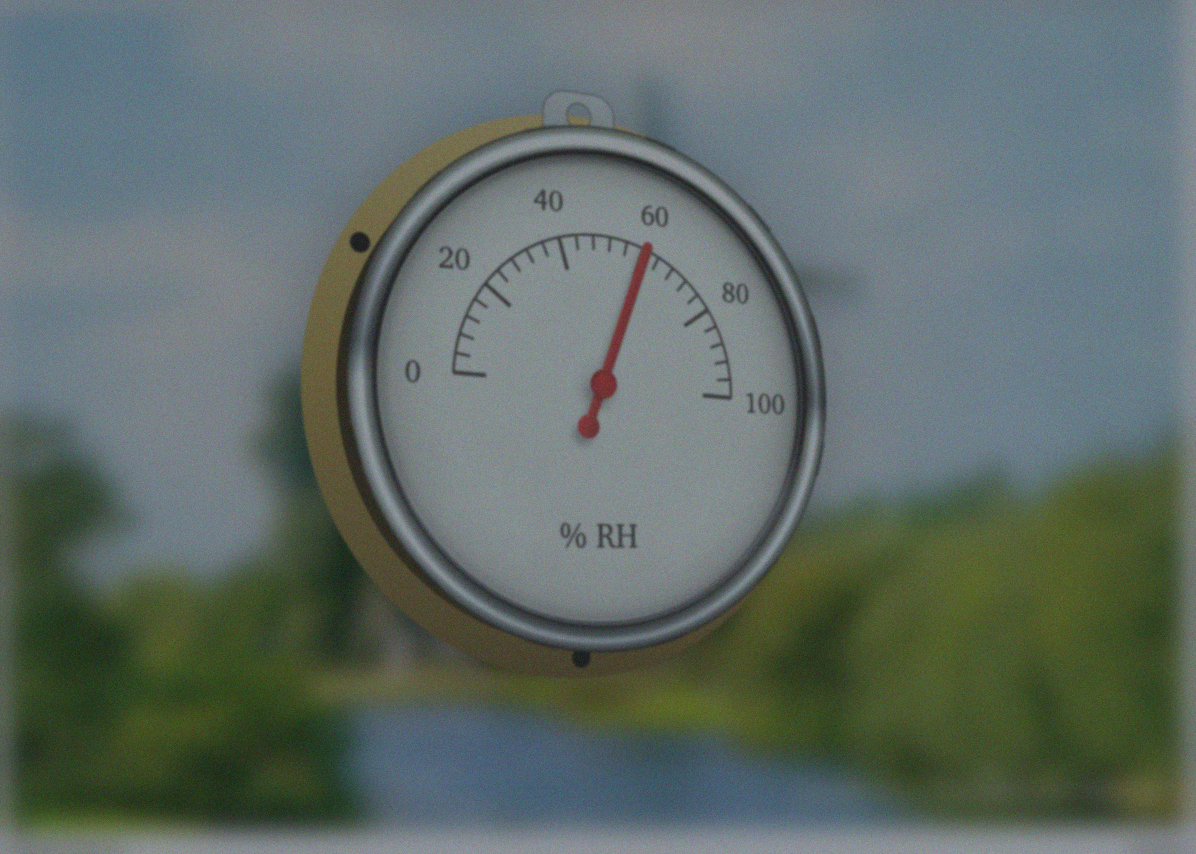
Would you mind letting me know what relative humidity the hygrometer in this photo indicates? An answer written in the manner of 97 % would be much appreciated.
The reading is 60 %
